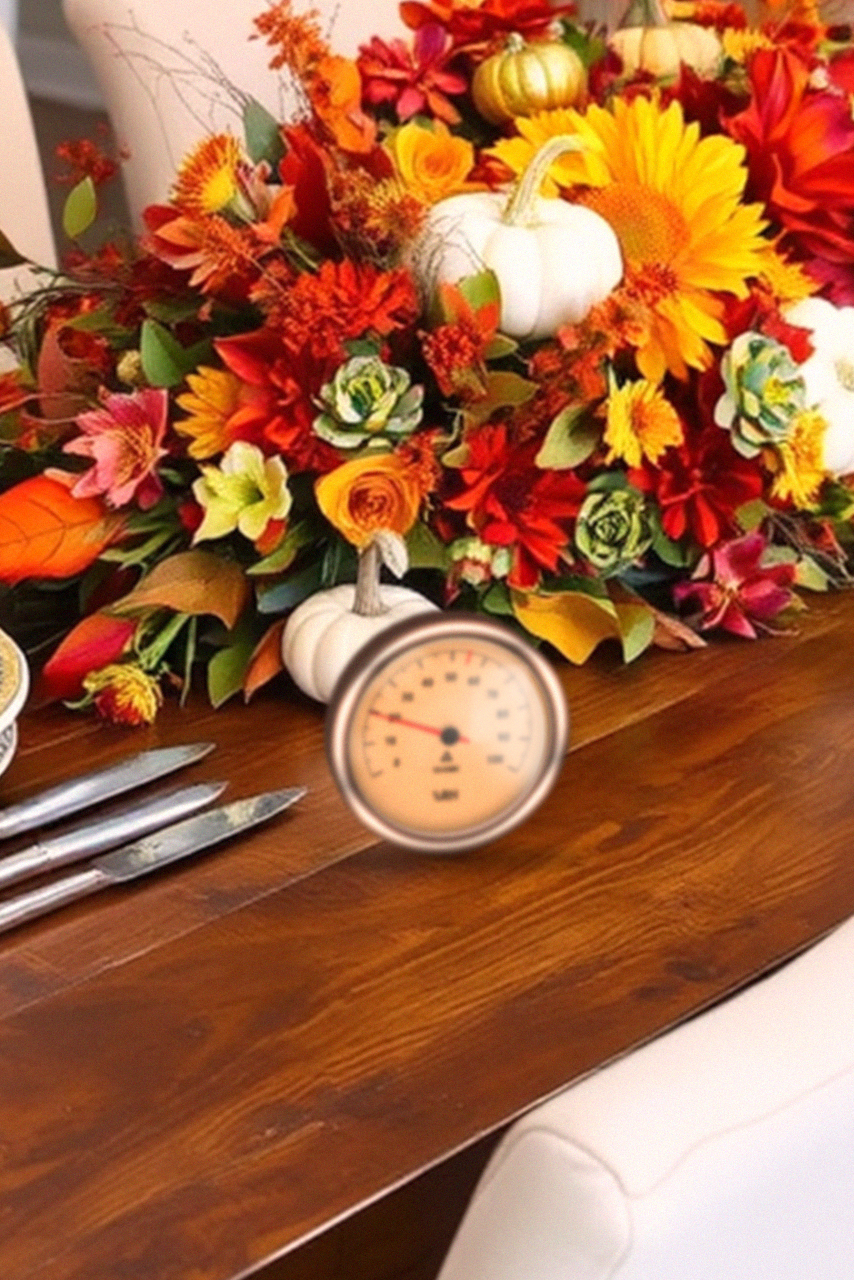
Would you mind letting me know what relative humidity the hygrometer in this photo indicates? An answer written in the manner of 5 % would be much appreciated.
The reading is 20 %
